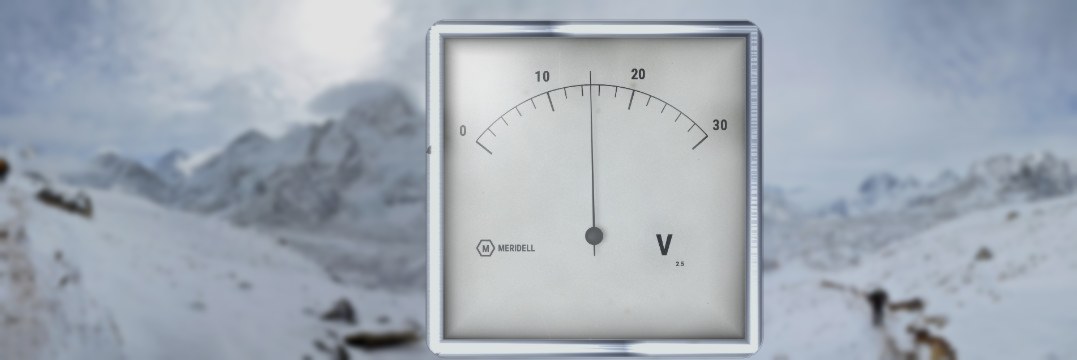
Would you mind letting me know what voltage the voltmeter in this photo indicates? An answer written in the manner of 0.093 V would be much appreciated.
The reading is 15 V
